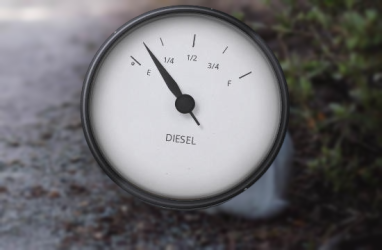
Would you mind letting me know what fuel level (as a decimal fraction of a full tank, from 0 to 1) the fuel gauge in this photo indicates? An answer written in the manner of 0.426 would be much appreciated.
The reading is 0.125
